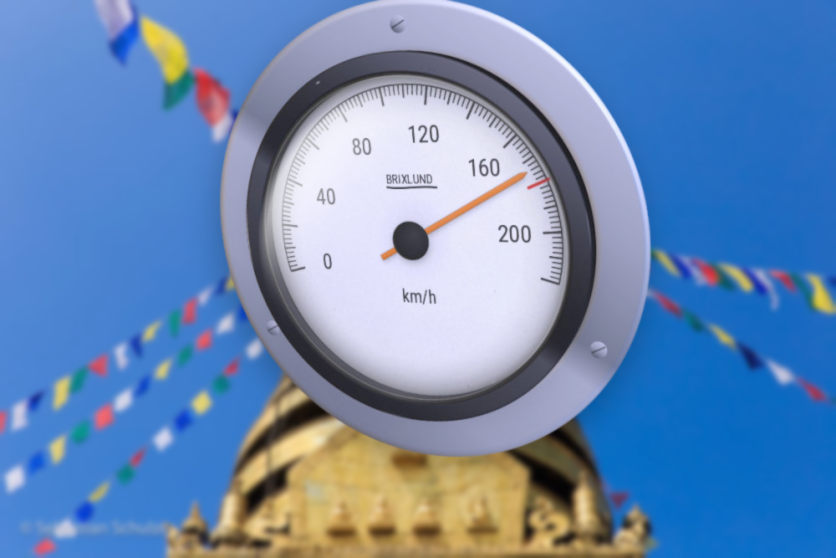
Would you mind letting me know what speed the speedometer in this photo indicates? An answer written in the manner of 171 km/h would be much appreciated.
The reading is 174 km/h
